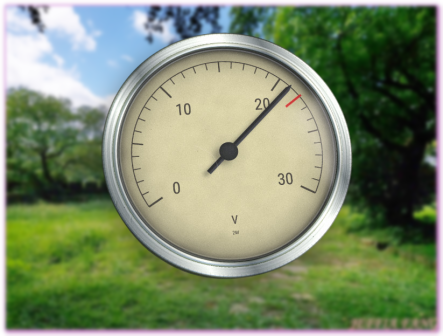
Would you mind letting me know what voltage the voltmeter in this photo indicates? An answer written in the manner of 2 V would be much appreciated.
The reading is 21 V
